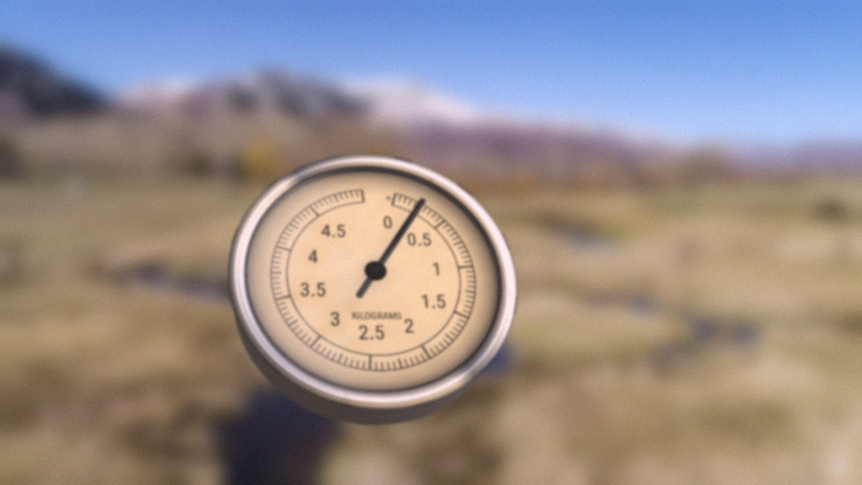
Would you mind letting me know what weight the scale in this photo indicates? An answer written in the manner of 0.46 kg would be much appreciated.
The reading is 0.25 kg
